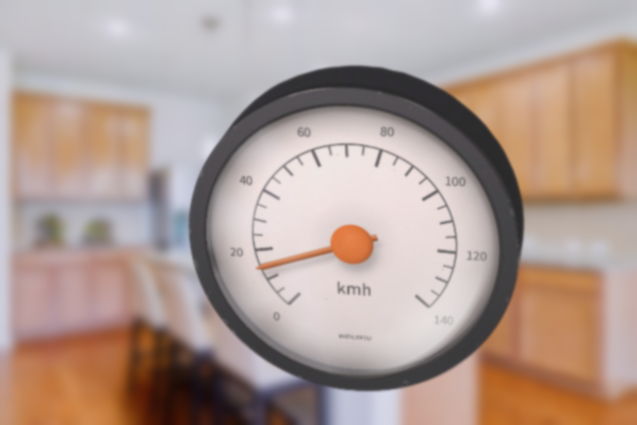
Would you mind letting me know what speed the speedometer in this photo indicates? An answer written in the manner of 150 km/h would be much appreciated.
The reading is 15 km/h
